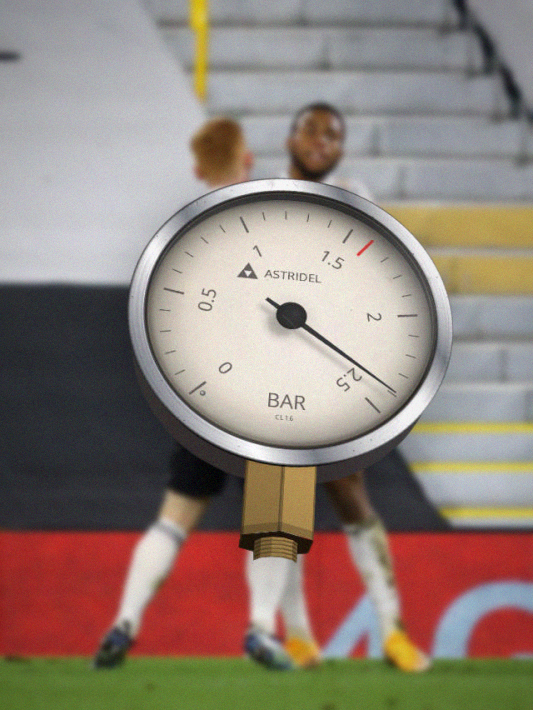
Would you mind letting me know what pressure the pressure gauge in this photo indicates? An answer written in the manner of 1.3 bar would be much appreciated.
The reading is 2.4 bar
